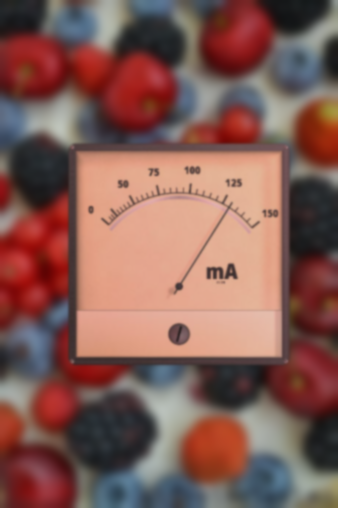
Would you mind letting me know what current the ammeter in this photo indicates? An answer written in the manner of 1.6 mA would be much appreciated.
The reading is 130 mA
